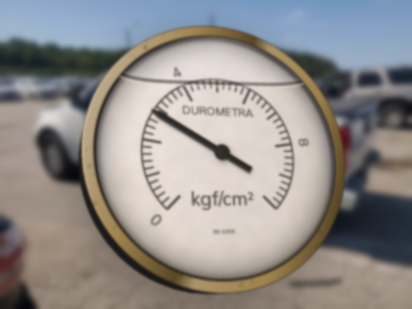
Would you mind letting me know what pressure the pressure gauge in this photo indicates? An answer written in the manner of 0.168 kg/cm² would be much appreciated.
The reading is 2.8 kg/cm²
